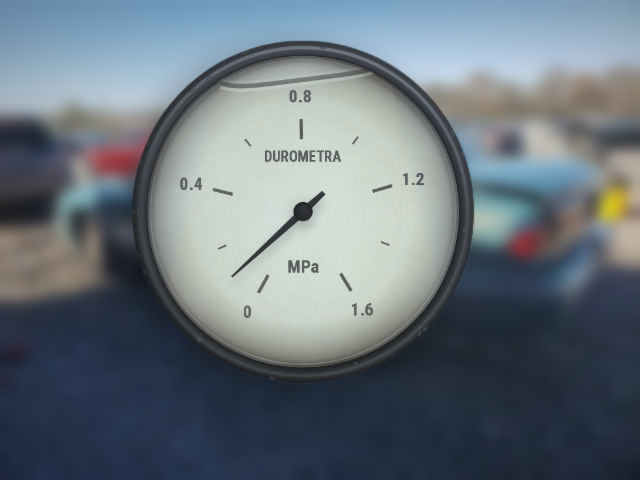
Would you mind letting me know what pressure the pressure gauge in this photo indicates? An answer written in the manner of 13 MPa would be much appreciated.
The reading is 0.1 MPa
